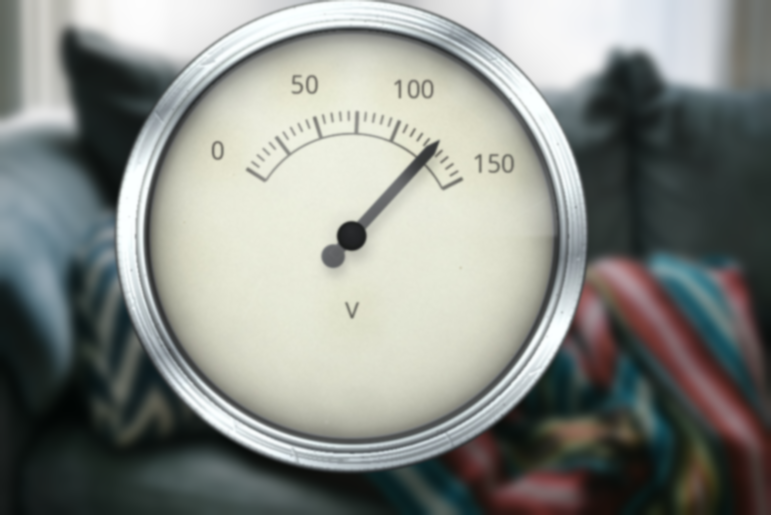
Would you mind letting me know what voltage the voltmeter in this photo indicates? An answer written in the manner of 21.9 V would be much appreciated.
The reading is 125 V
